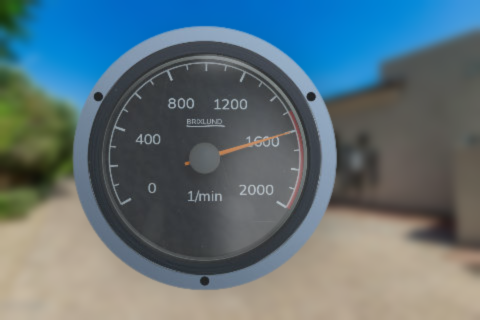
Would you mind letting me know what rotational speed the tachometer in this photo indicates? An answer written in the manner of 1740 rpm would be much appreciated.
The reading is 1600 rpm
